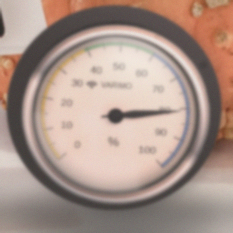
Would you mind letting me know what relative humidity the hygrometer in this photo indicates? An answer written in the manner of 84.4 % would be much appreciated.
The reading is 80 %
